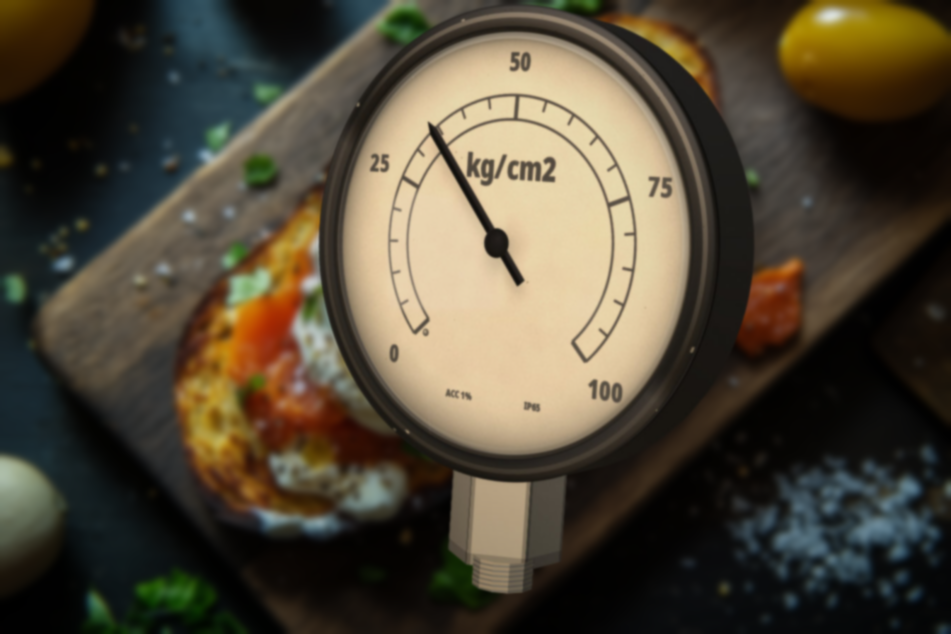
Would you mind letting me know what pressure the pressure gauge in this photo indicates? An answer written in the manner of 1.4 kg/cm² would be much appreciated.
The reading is 35 kg/cm²
